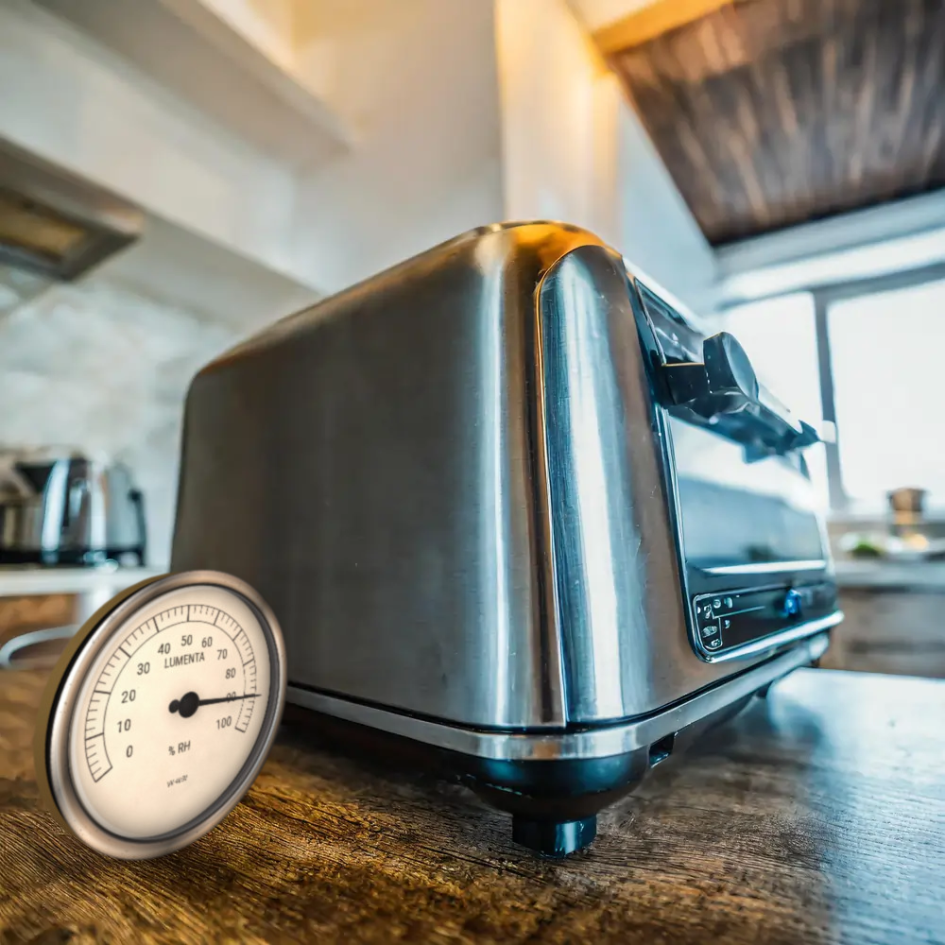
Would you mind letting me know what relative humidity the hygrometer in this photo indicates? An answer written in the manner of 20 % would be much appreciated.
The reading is 90 %
